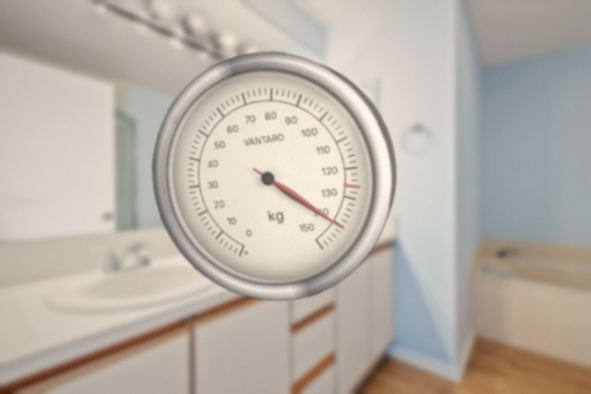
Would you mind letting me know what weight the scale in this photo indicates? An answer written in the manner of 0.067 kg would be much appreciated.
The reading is 140 kg
